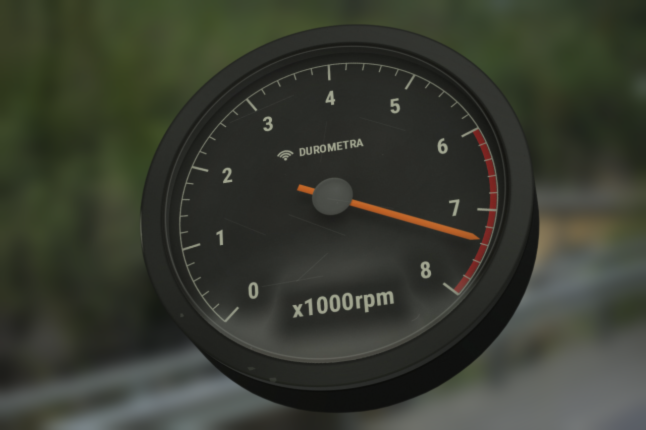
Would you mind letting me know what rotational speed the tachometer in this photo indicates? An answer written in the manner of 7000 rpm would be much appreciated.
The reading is 7400 rpm
